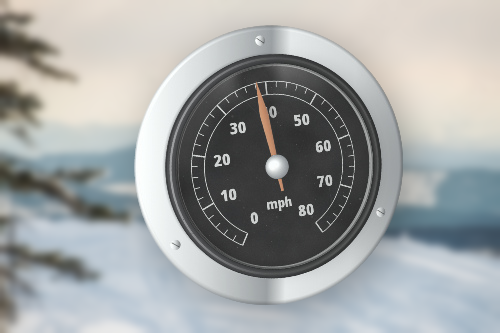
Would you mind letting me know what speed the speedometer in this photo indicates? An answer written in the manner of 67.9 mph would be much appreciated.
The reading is 38 mph
